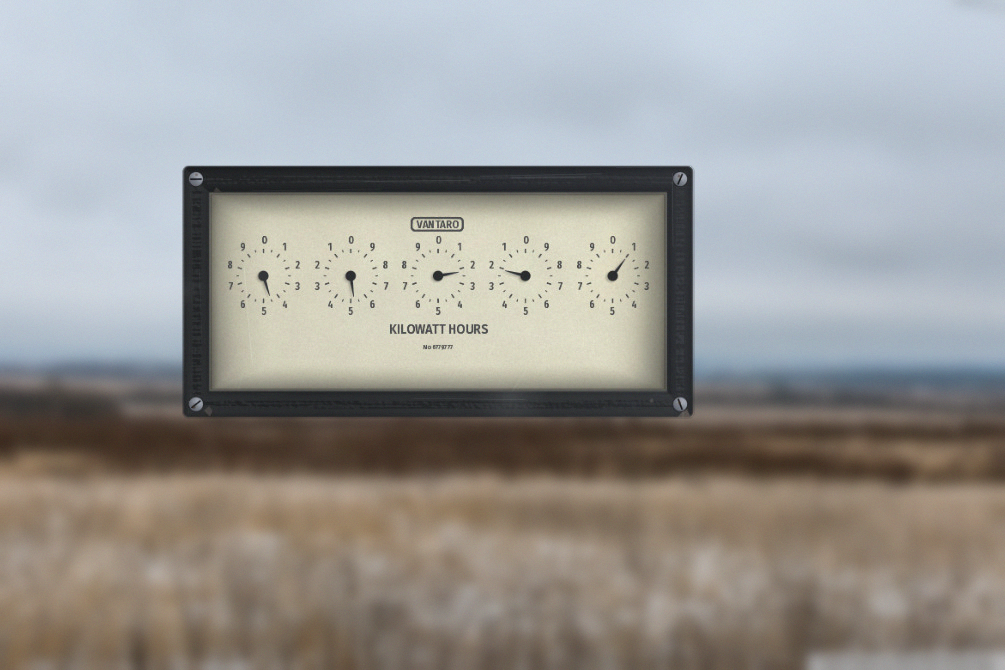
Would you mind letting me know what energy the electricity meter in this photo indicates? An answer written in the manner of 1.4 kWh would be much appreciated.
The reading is 45221 kWh
